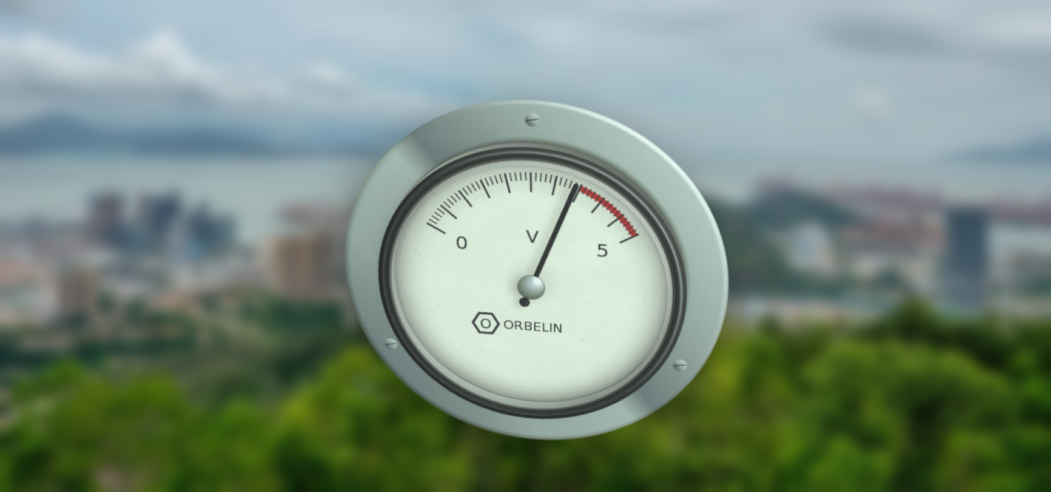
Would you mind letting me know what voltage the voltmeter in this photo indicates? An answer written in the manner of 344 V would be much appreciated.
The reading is 3.4 V
